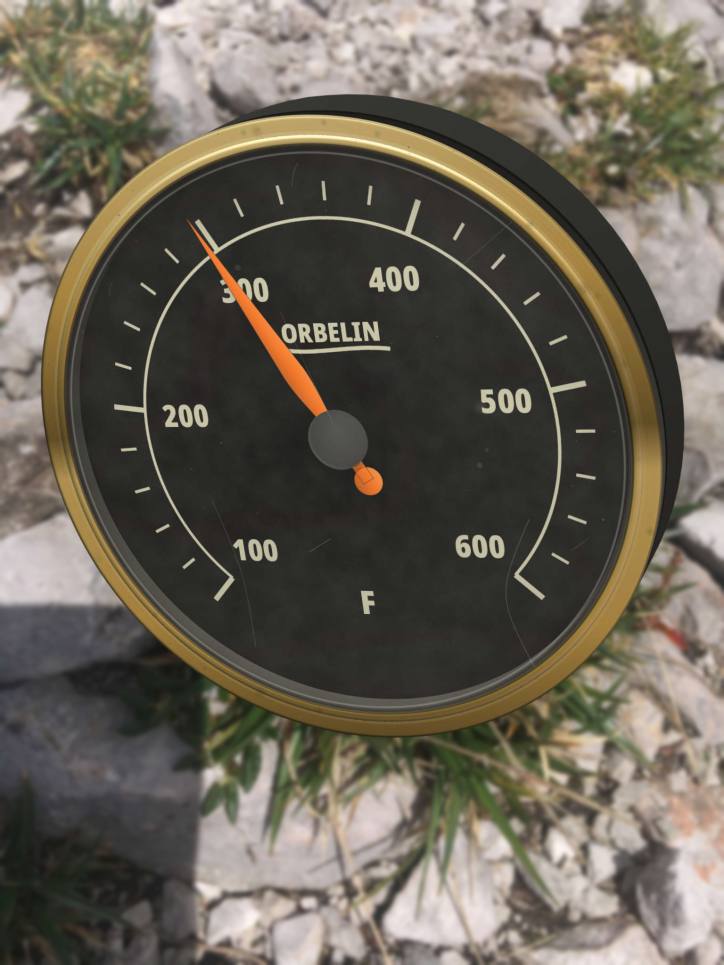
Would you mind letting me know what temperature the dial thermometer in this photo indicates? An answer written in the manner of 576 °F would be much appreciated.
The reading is 300 °F
